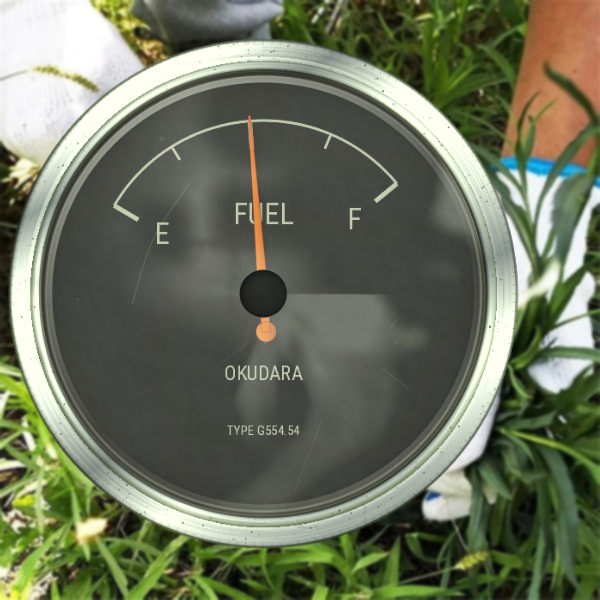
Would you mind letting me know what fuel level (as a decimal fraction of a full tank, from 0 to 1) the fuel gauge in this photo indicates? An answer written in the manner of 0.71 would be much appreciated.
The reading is 0.5
